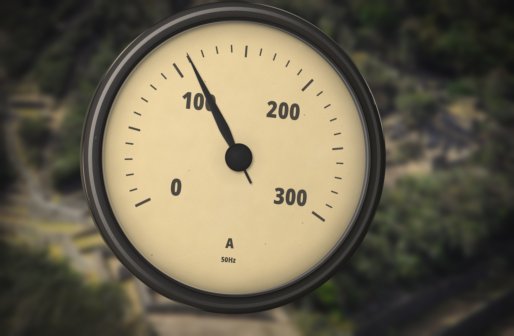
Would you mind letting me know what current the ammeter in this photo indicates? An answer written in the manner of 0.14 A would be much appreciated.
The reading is 110 A
